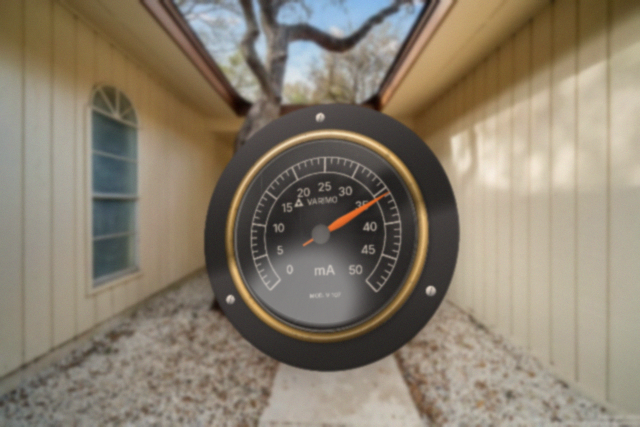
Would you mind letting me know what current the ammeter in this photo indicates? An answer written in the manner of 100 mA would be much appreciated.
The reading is 36 mA
